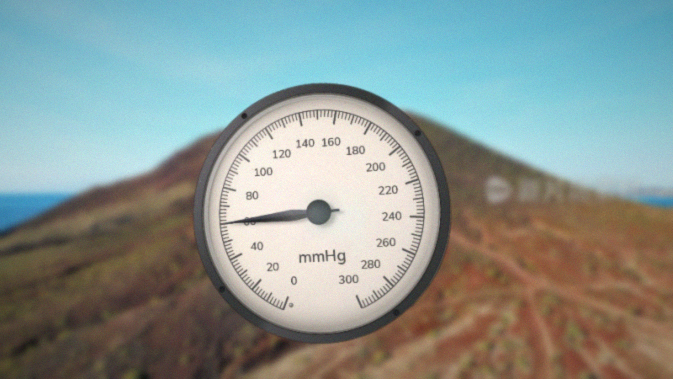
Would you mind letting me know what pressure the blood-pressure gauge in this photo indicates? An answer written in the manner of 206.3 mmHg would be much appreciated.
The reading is 60 mmHg
